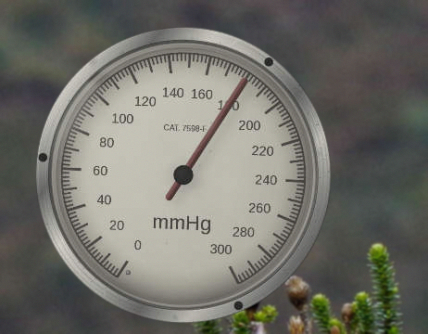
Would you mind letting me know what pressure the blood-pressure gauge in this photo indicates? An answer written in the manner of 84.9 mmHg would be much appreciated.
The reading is 180 mmHg
